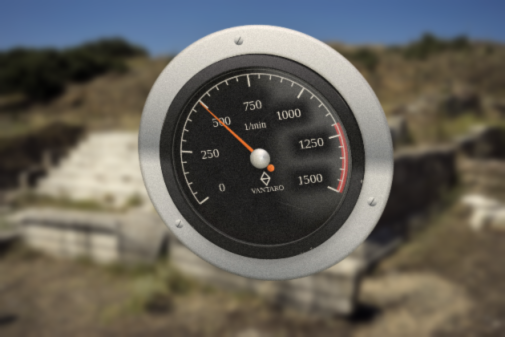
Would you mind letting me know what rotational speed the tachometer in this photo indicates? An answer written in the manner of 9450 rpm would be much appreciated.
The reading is 500 rpm
